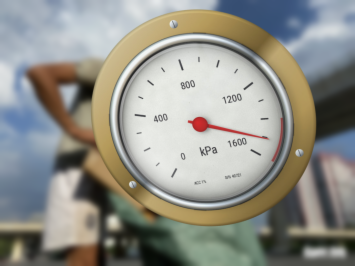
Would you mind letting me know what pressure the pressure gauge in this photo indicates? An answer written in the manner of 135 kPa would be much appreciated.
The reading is 1500 kPa
